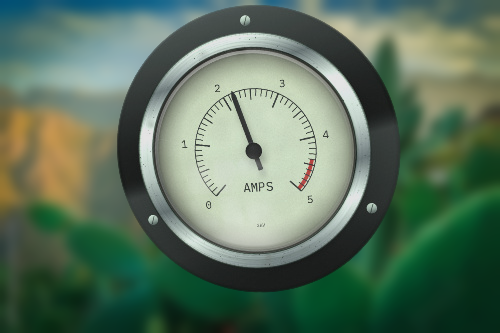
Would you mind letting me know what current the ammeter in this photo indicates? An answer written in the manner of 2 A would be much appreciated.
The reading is 2.2 A
